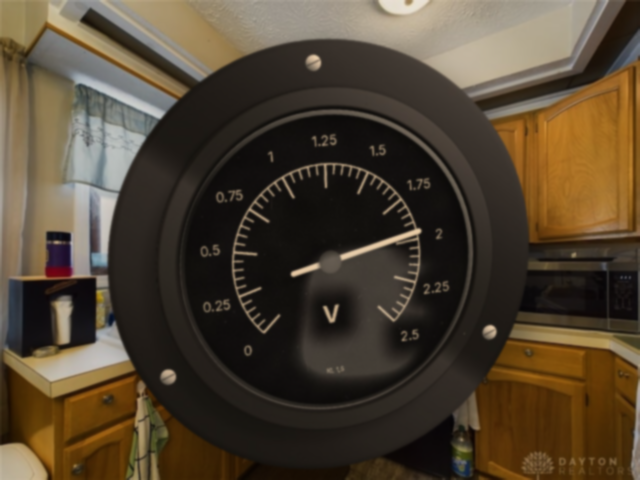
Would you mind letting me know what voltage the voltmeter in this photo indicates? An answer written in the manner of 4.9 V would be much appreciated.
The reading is 1.95 V
